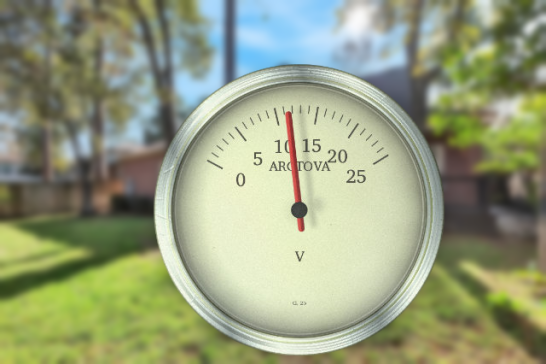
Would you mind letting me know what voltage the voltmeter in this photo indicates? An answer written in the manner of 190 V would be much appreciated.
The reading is 11.5 V
